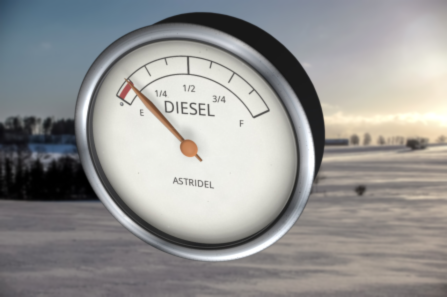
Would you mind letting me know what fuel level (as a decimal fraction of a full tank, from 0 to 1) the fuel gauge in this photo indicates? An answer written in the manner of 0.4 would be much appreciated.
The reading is 0.125
